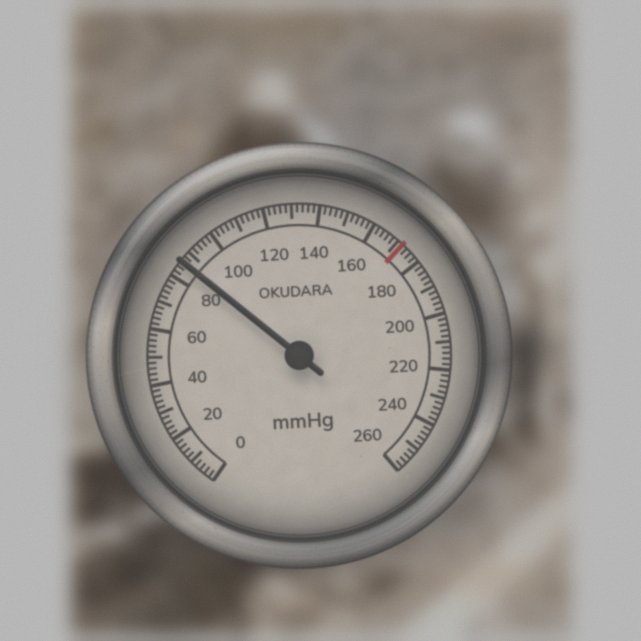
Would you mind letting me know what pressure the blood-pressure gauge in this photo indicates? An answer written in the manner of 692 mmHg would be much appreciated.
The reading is 86 mmHg
